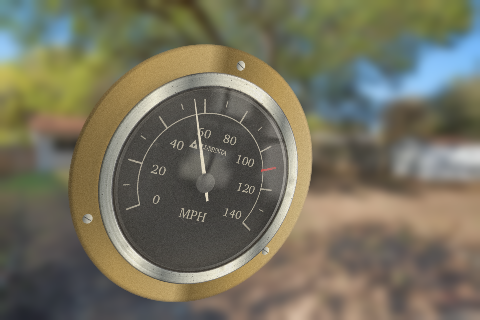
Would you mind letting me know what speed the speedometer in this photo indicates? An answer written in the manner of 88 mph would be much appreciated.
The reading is 55 mph
